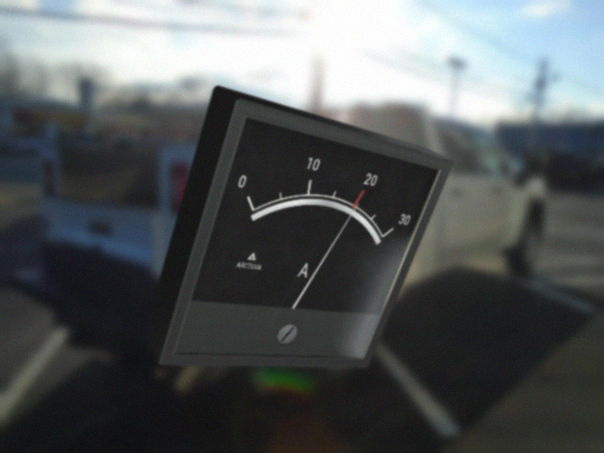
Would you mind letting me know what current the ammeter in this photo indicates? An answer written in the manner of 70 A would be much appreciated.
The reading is 20 A
